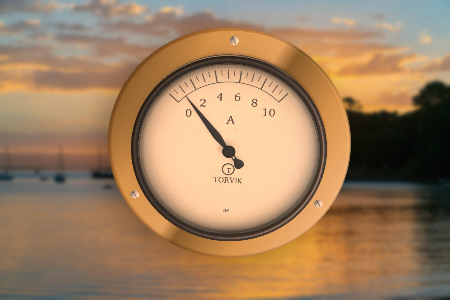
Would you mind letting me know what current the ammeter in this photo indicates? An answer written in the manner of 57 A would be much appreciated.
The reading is 1 A
